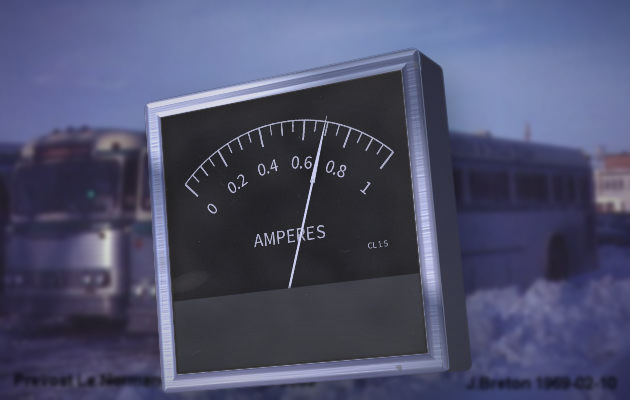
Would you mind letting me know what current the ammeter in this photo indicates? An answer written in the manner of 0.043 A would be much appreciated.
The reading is 0.7 A
